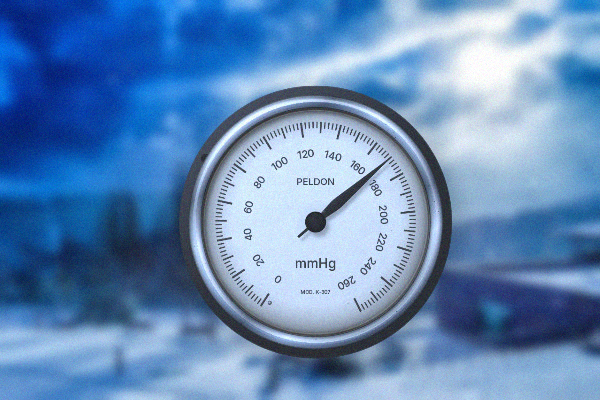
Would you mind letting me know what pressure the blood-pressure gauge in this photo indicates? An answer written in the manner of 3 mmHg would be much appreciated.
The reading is 170 mmHg
